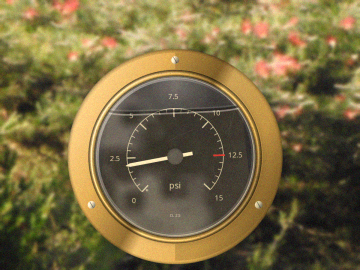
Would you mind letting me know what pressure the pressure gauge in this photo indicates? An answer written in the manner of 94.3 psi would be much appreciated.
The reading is 2 psi
